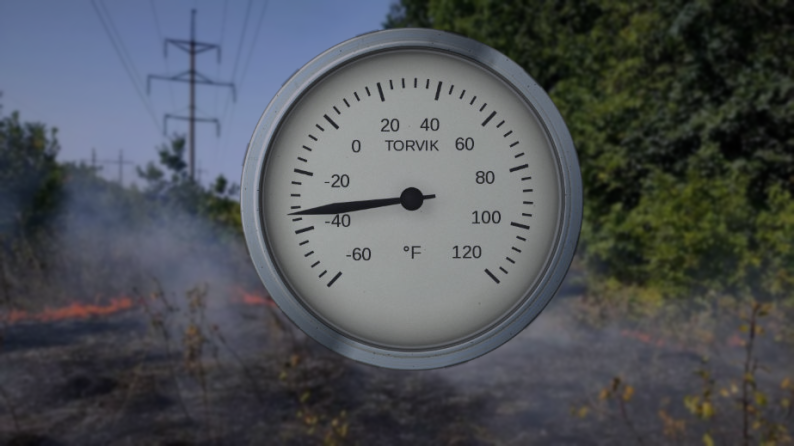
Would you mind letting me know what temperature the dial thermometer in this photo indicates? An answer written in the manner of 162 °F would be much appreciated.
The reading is -34 °F
